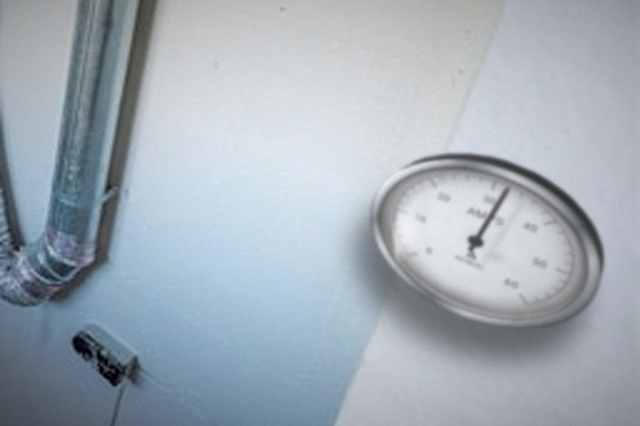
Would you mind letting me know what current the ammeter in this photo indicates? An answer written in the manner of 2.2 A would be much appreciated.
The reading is 32 A
